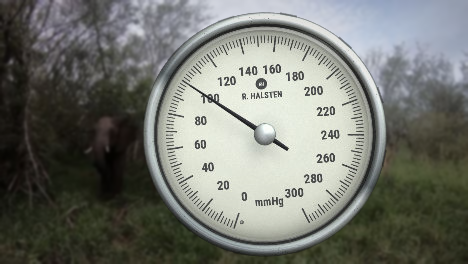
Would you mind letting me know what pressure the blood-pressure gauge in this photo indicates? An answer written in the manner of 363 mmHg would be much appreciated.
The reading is 100 mmHg
